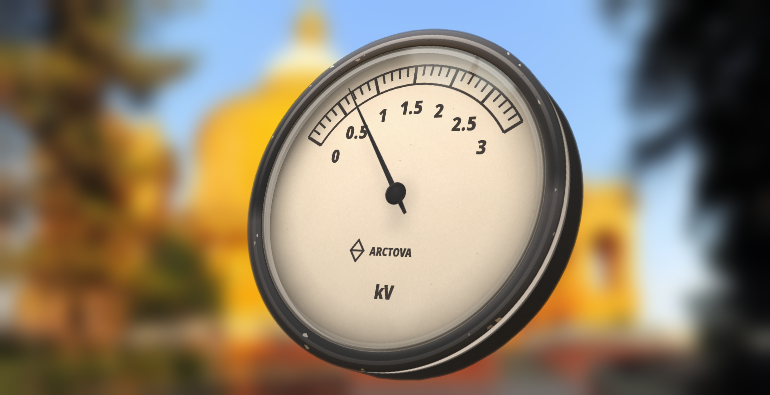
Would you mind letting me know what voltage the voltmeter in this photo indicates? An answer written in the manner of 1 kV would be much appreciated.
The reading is 0.7 kV
